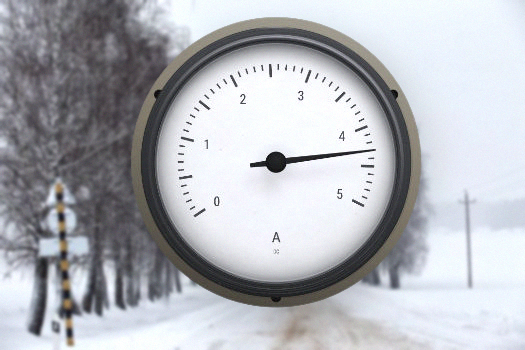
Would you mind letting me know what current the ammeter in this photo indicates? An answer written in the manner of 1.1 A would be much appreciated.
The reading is 4.3 A
